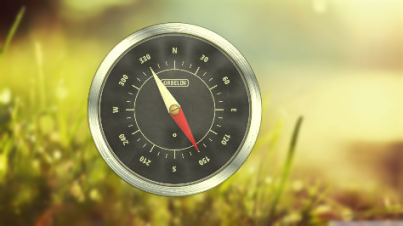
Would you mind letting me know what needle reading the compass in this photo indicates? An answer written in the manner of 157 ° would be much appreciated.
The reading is 150 °
